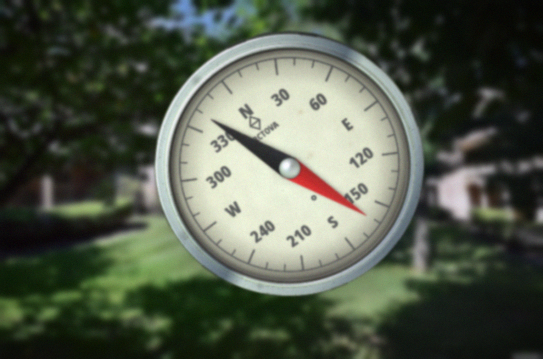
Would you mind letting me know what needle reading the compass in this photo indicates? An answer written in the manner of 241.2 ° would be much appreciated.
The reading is 160 °
